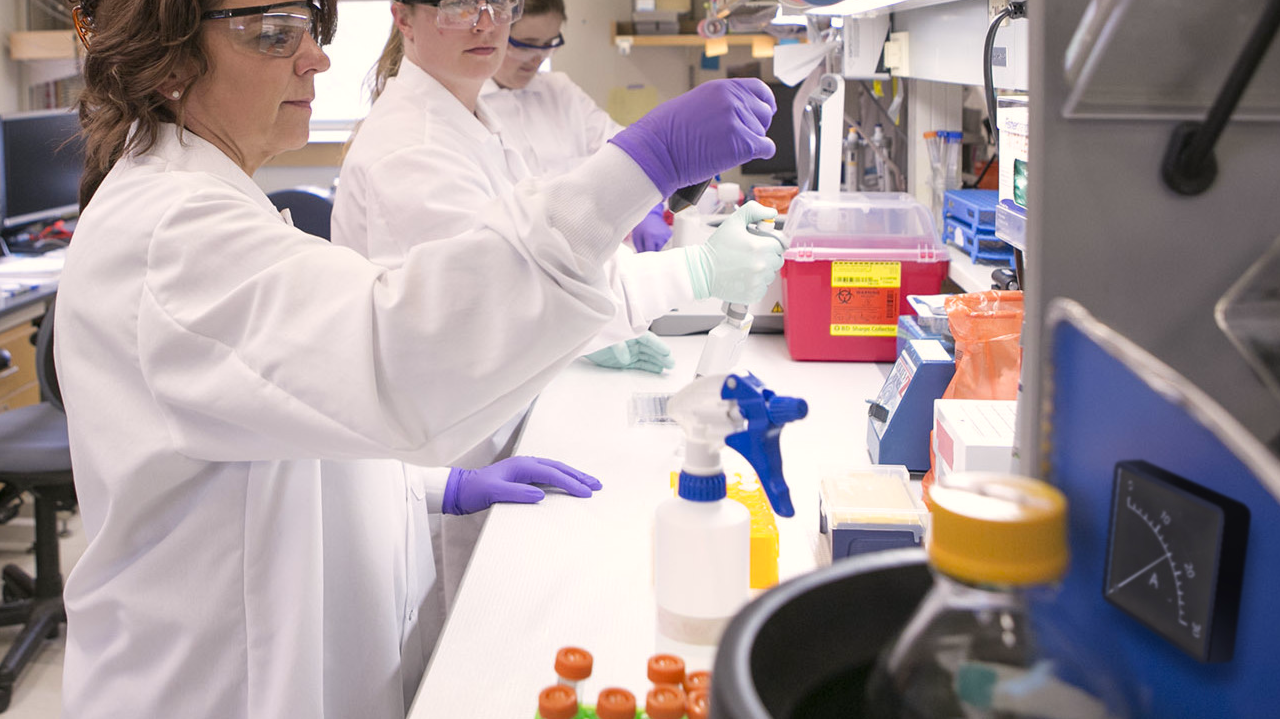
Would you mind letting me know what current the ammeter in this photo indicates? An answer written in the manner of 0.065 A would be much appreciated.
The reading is 16 A
